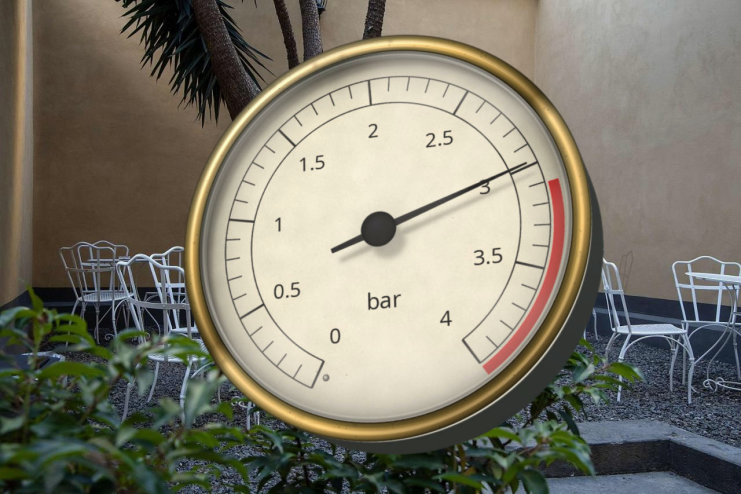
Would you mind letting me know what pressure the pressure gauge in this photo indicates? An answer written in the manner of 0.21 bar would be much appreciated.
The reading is 3 bar
